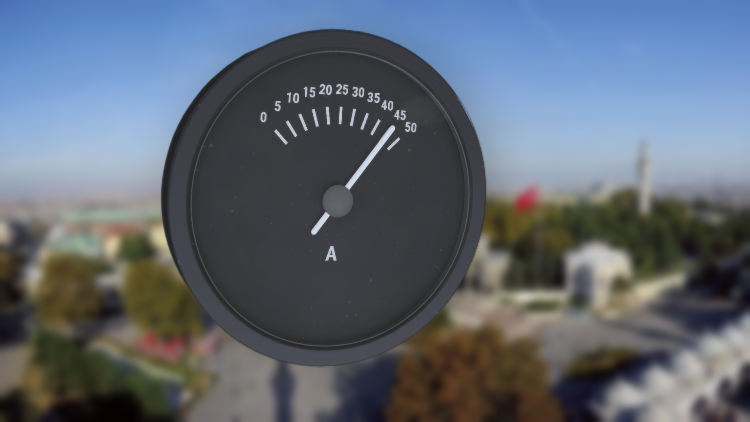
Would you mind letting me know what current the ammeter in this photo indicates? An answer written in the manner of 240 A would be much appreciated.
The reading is 45 A
